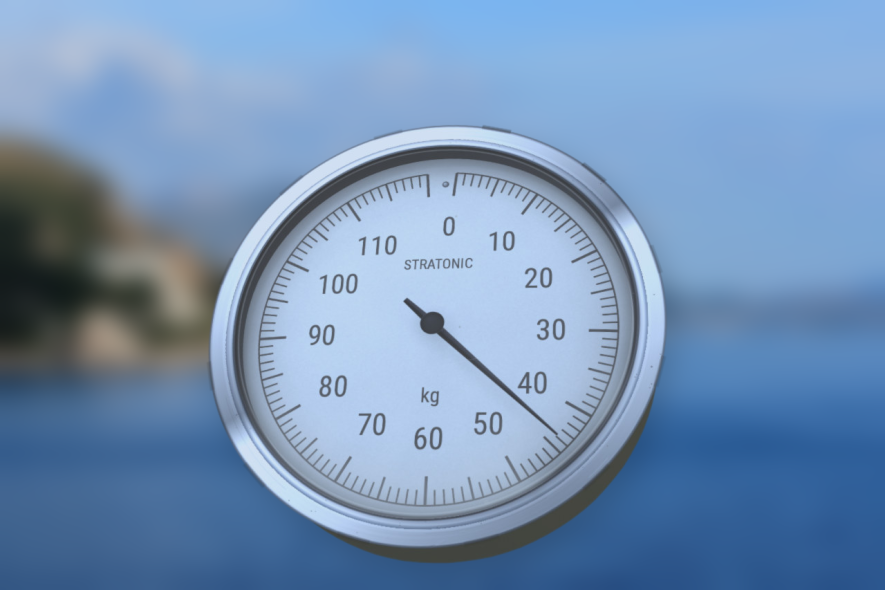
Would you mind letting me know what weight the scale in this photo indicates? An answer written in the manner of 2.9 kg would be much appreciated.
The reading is 44 kg
